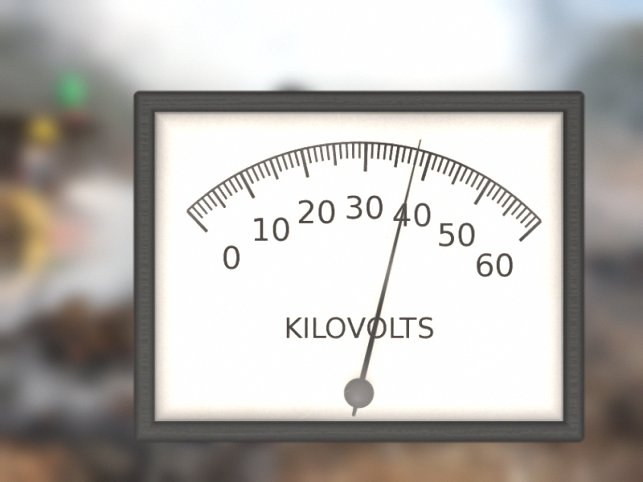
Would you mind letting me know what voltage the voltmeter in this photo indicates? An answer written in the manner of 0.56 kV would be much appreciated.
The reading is 38 kV
